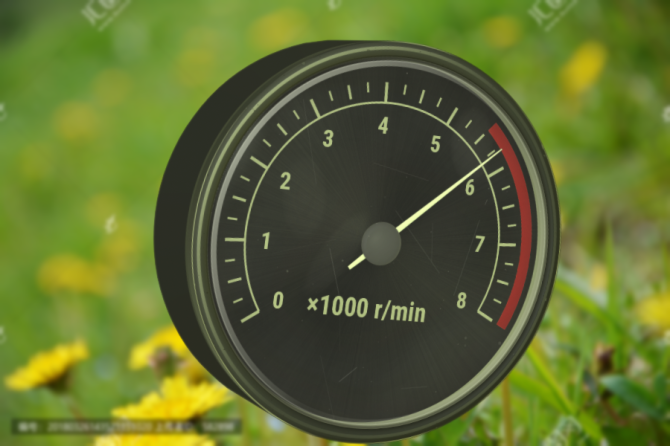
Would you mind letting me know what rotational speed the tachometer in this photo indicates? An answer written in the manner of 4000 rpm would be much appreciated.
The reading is 5750 rpm
